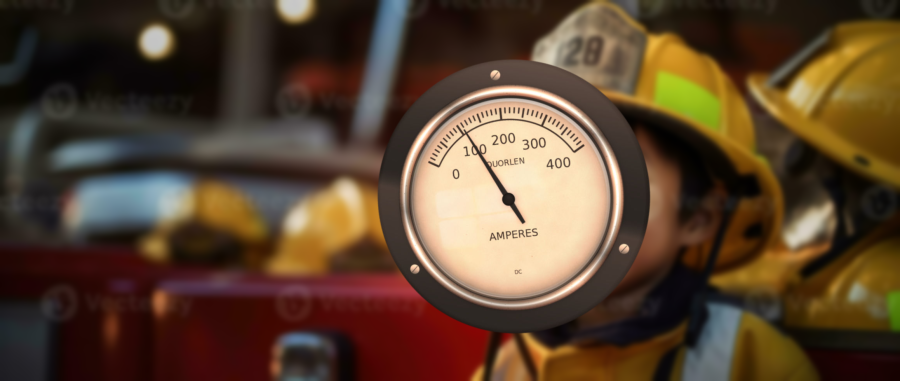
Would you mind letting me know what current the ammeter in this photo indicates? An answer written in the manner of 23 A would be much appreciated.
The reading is 110 A
